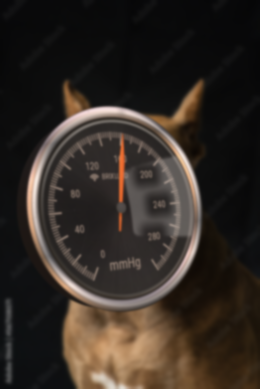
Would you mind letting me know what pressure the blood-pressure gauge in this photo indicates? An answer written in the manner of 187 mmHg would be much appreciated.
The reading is 160 mmHg
